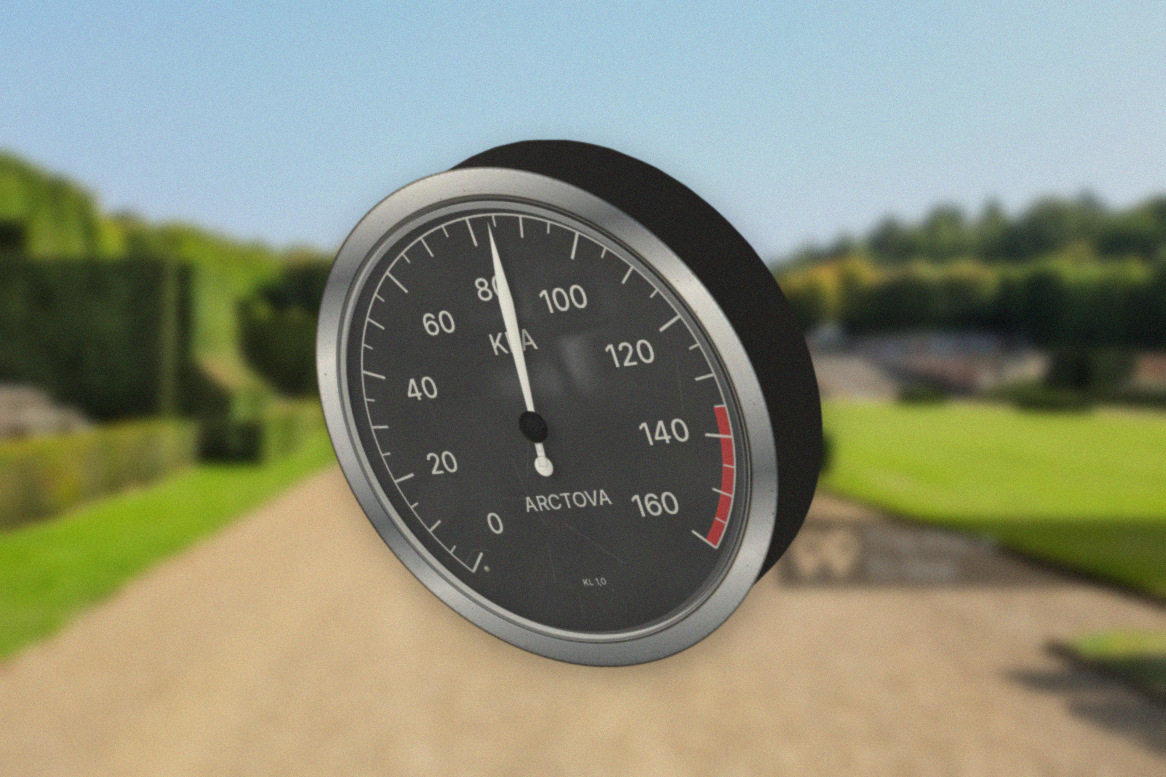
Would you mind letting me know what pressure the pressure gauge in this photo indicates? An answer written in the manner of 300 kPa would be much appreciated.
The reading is 85 kPa
